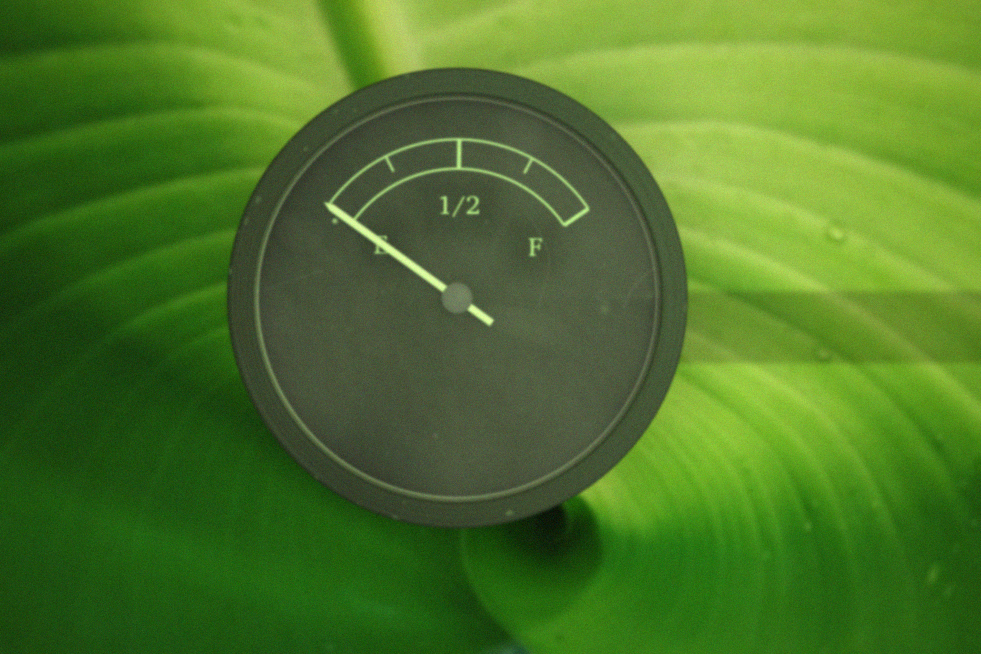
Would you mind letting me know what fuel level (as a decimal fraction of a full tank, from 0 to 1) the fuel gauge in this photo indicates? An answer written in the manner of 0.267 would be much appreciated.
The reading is 0
